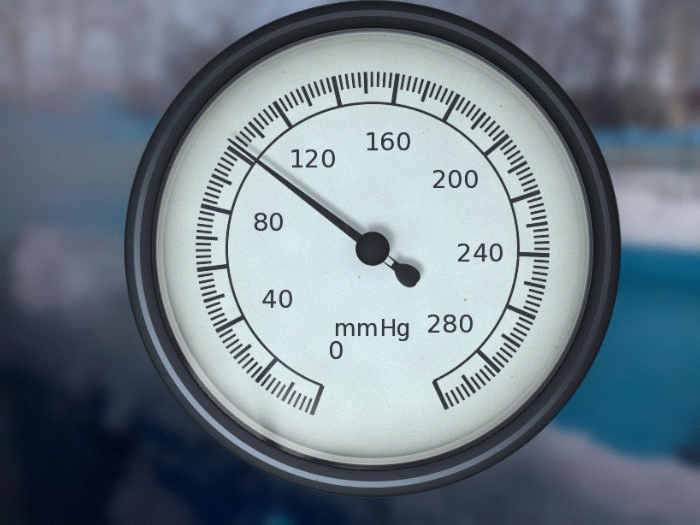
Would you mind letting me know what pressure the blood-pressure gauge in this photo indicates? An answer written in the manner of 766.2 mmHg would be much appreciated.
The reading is 102 mmHg
